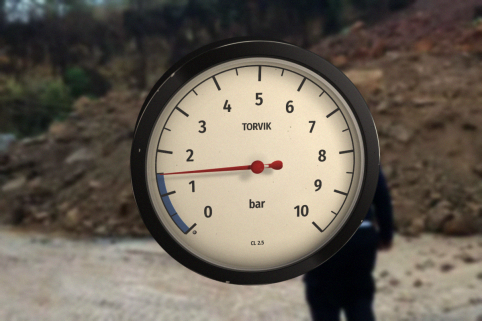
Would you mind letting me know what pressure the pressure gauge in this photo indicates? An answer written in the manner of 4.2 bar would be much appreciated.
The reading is 1.5 bar
